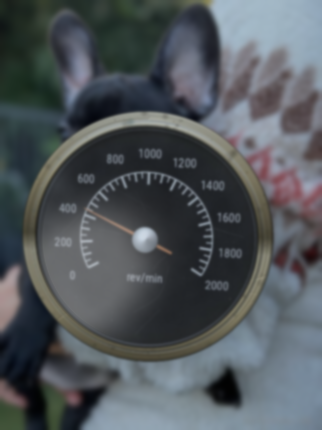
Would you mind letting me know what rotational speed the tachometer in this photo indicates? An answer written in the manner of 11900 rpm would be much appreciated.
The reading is 450 rpm
